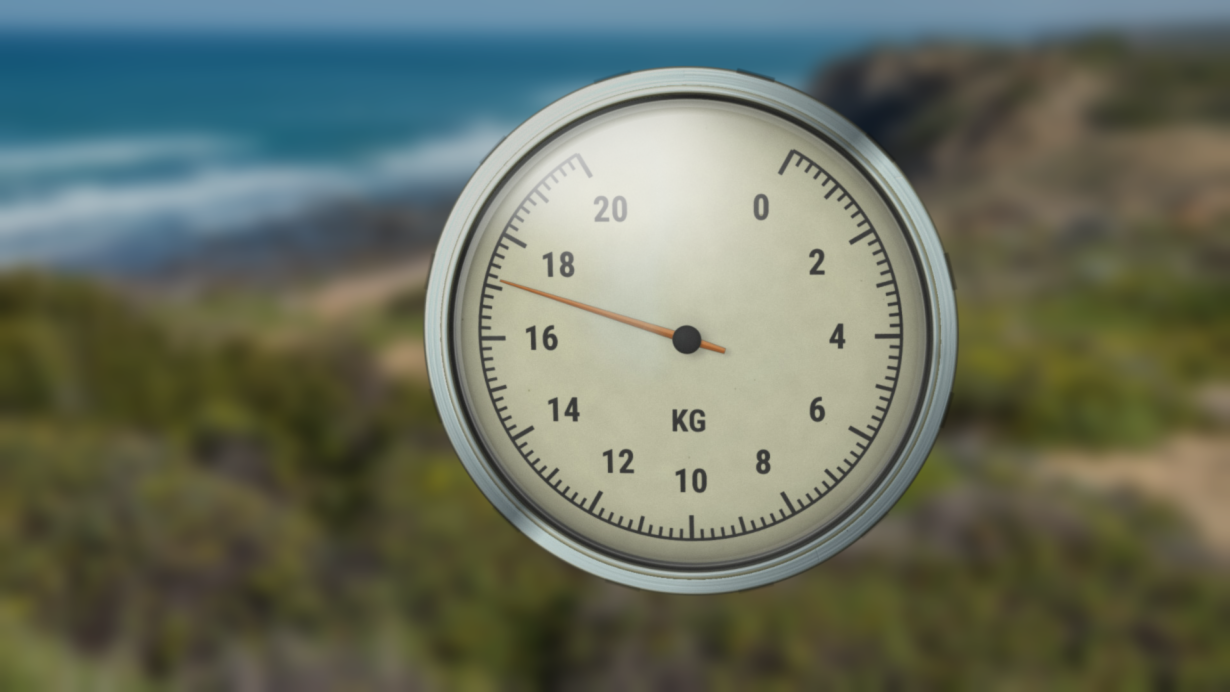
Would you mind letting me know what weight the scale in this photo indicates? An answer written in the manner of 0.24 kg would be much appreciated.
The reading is 17.2 kg
